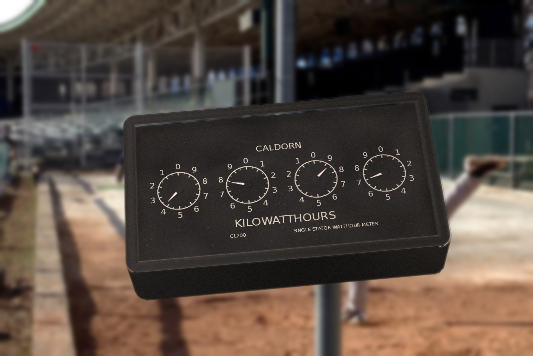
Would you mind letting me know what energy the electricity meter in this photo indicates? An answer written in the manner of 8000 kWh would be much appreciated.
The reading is 3787 kWh
